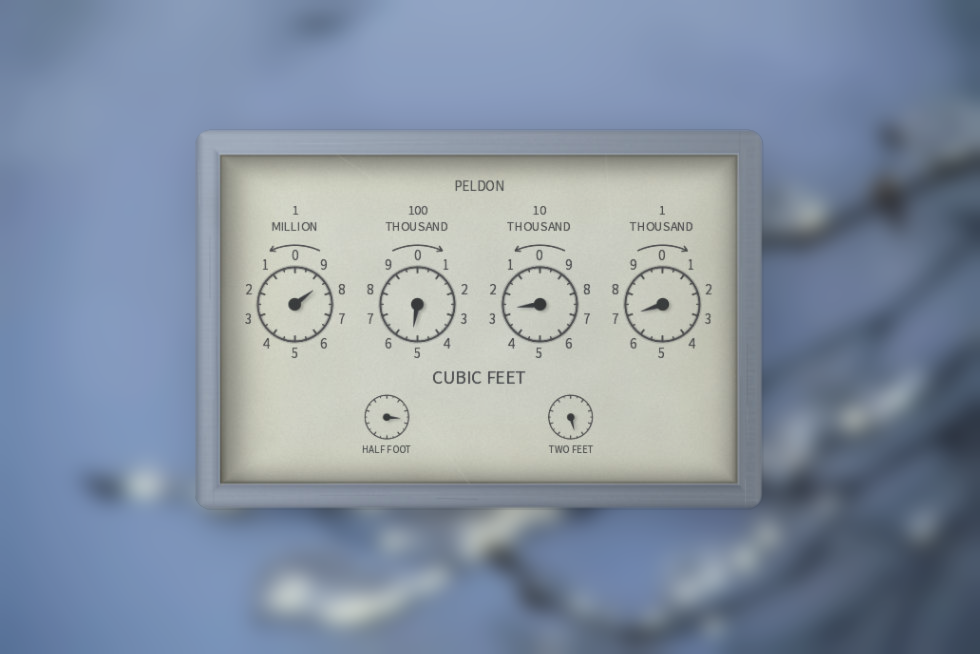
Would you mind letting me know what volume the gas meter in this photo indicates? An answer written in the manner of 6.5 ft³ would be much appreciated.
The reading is 852700 ft³
